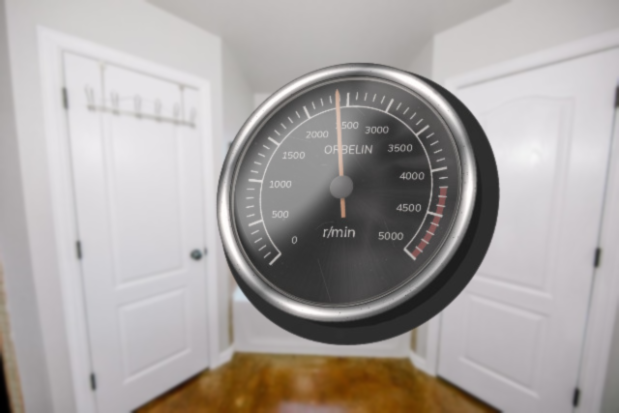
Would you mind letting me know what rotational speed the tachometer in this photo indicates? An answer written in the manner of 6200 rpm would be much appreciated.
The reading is 2400 rpm
